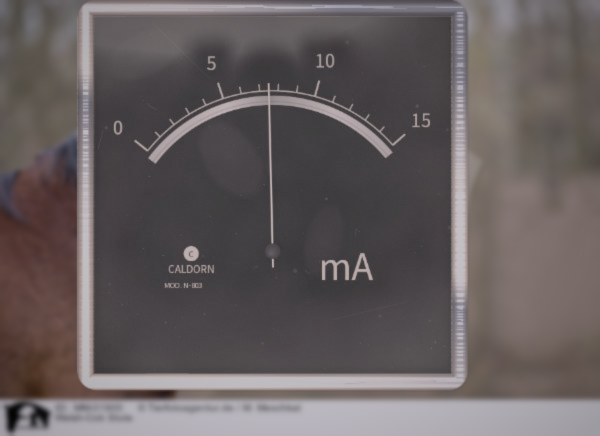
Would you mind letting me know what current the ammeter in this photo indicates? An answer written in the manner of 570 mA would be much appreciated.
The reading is 7.5 mA
